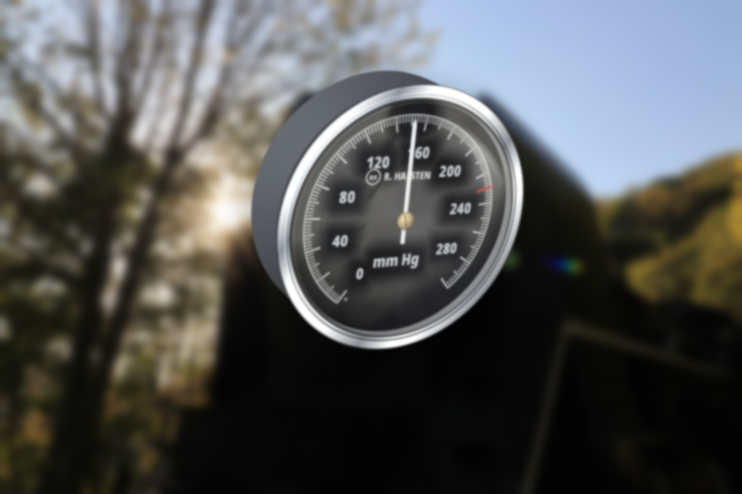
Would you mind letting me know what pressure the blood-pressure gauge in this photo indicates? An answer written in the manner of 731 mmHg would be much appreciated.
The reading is 150 mmHg
